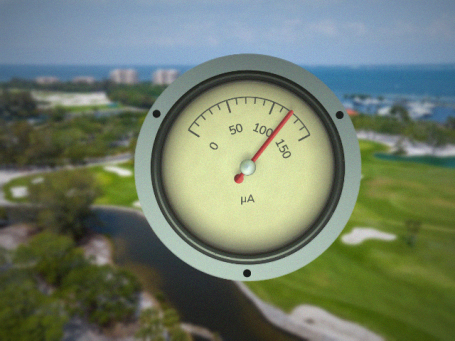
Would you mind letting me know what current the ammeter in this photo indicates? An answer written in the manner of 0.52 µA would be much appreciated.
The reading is 120 µA
